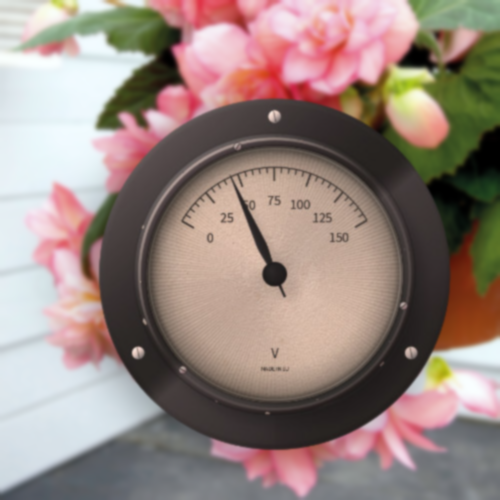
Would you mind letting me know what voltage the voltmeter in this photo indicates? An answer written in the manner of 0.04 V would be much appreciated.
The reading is 45 V
